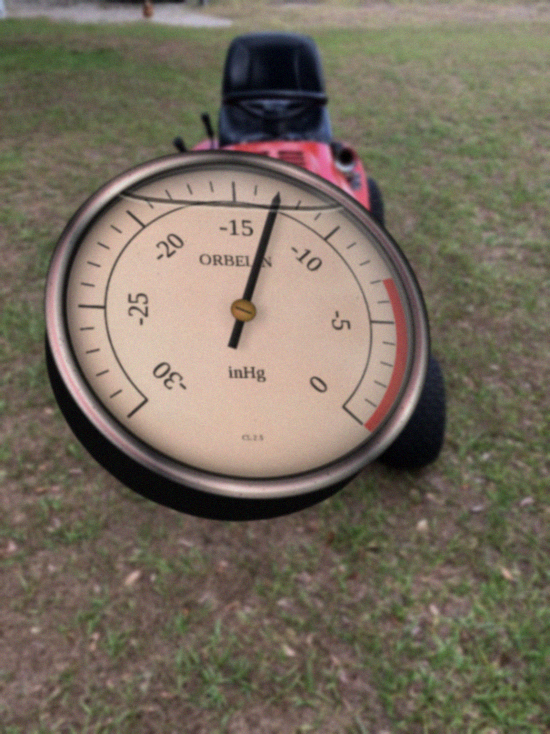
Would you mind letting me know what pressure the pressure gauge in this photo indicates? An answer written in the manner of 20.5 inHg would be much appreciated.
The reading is -13 inHg
